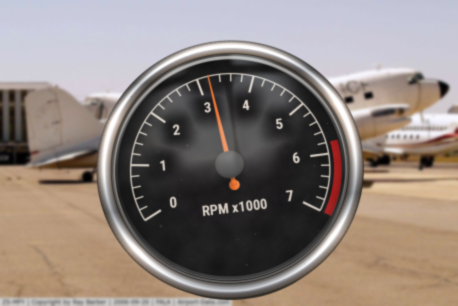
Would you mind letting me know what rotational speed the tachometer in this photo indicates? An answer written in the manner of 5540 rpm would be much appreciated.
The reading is 3200 rpm
